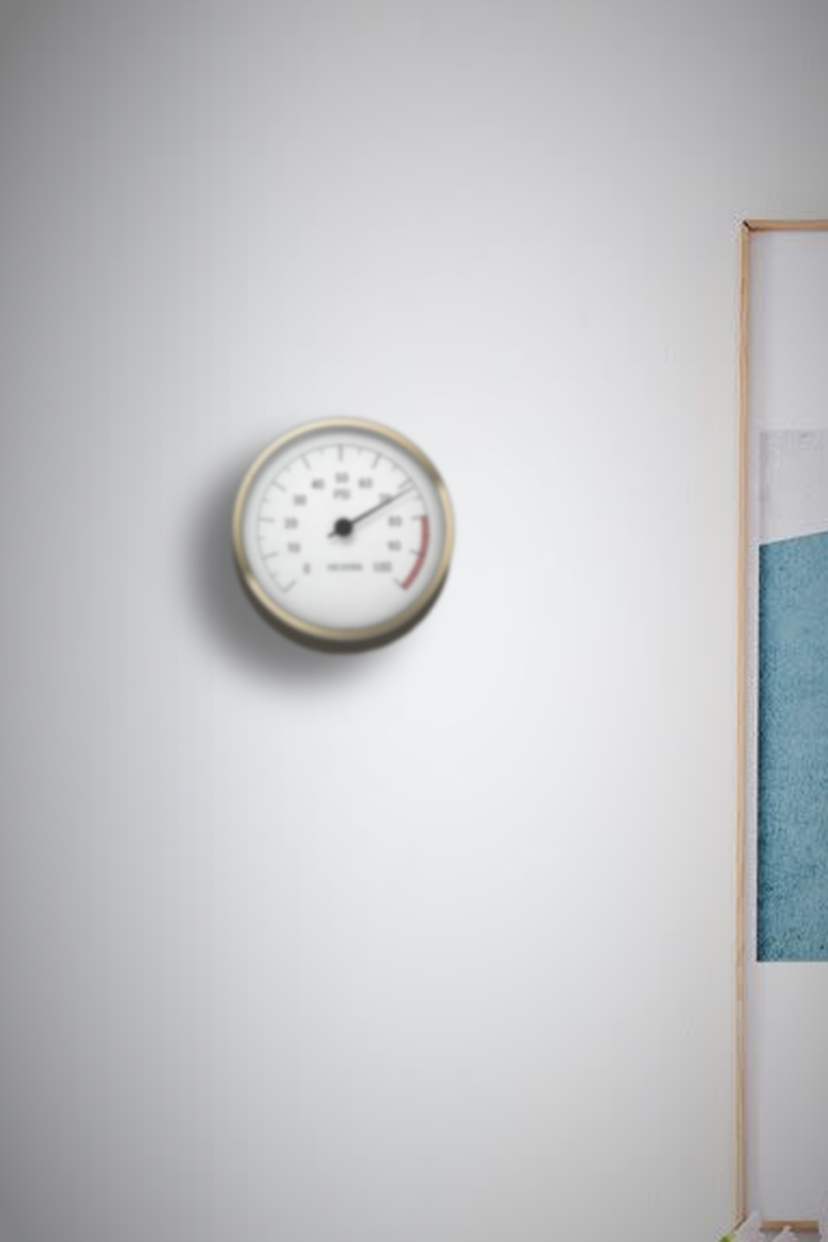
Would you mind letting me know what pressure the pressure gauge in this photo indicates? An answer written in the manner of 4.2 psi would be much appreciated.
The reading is 72.5 psi
